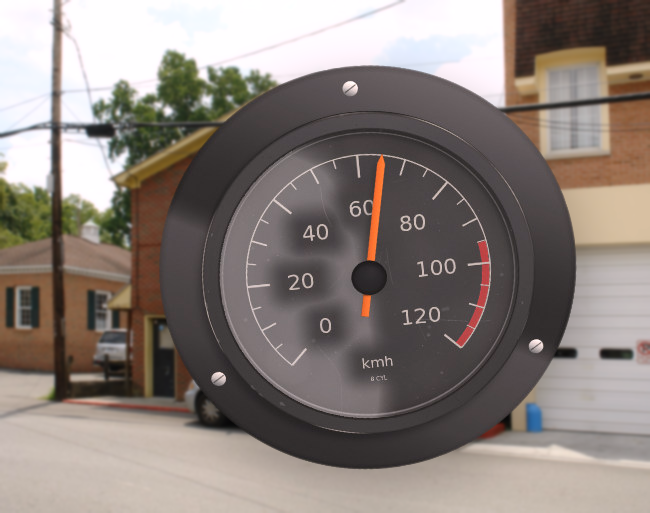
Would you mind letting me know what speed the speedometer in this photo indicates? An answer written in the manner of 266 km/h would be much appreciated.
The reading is 65 km/h
